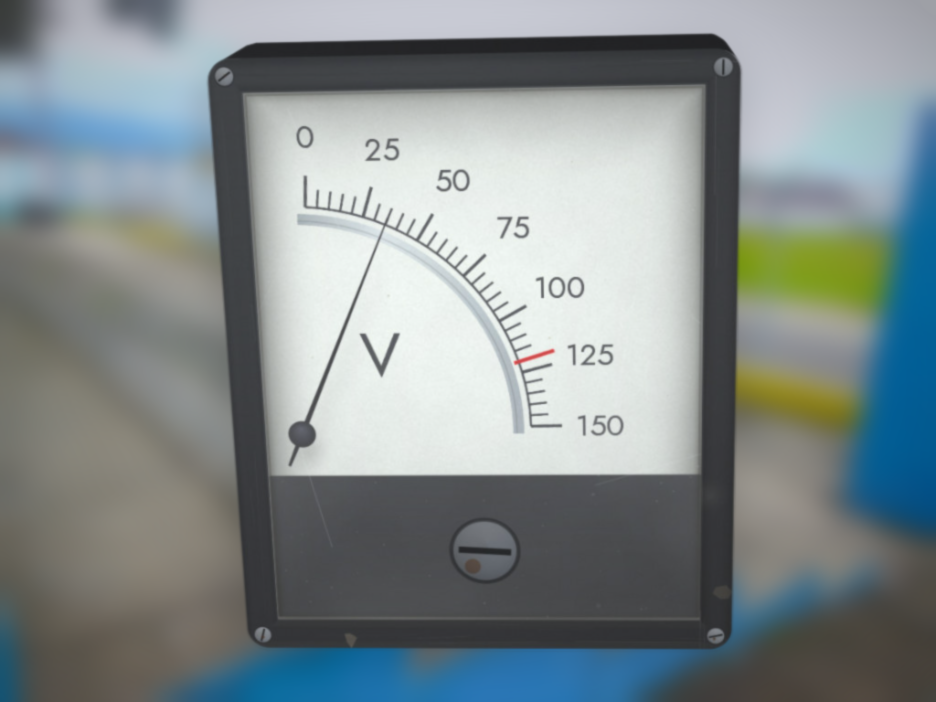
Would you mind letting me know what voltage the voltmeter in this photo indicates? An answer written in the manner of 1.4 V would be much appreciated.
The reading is 35 V
